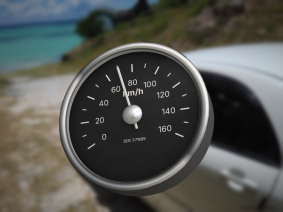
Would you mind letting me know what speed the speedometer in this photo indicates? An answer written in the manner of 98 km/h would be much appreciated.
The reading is 70 km/h
